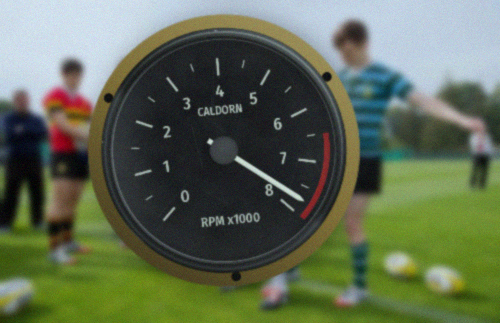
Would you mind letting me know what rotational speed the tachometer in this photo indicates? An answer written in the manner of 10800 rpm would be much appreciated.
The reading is 7750 rpm
